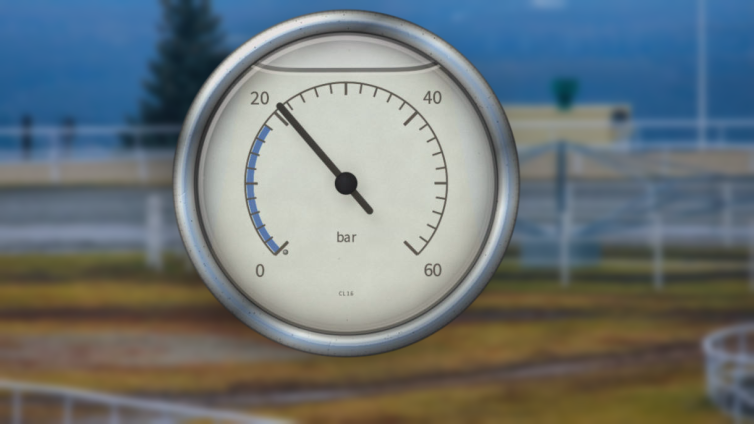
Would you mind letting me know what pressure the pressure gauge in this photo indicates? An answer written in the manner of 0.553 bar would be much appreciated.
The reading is 21 bar
